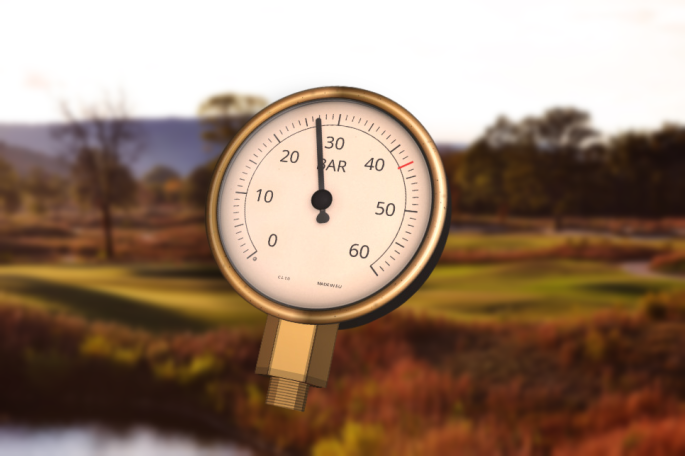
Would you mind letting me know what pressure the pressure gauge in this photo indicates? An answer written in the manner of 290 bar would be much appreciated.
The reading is 27 bar
